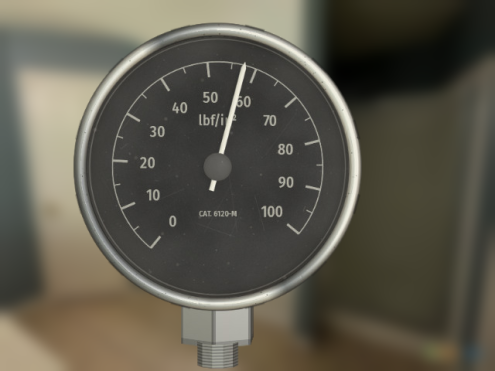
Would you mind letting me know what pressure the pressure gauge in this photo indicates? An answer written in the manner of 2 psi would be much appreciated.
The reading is 57.5 psi
